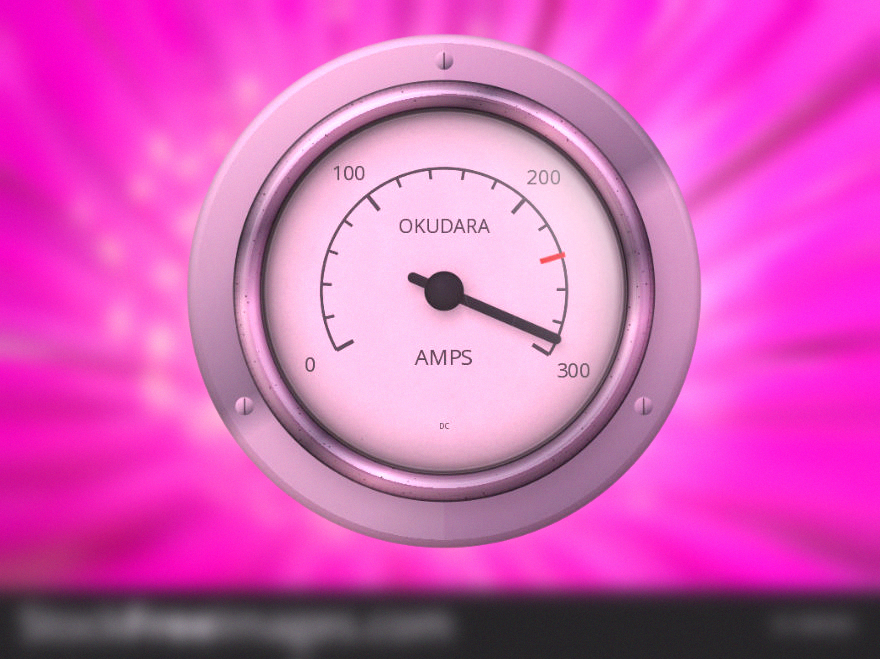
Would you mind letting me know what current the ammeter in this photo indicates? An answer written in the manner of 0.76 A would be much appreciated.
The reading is 290 A
